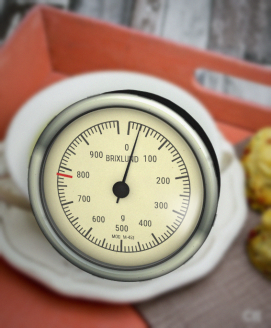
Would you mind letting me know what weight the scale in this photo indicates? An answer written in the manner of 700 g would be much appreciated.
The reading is 30 g
